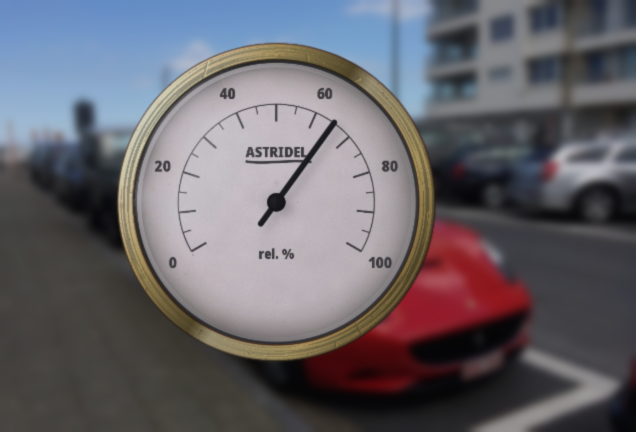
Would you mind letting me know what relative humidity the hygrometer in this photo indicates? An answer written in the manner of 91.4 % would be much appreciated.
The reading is 65 %
